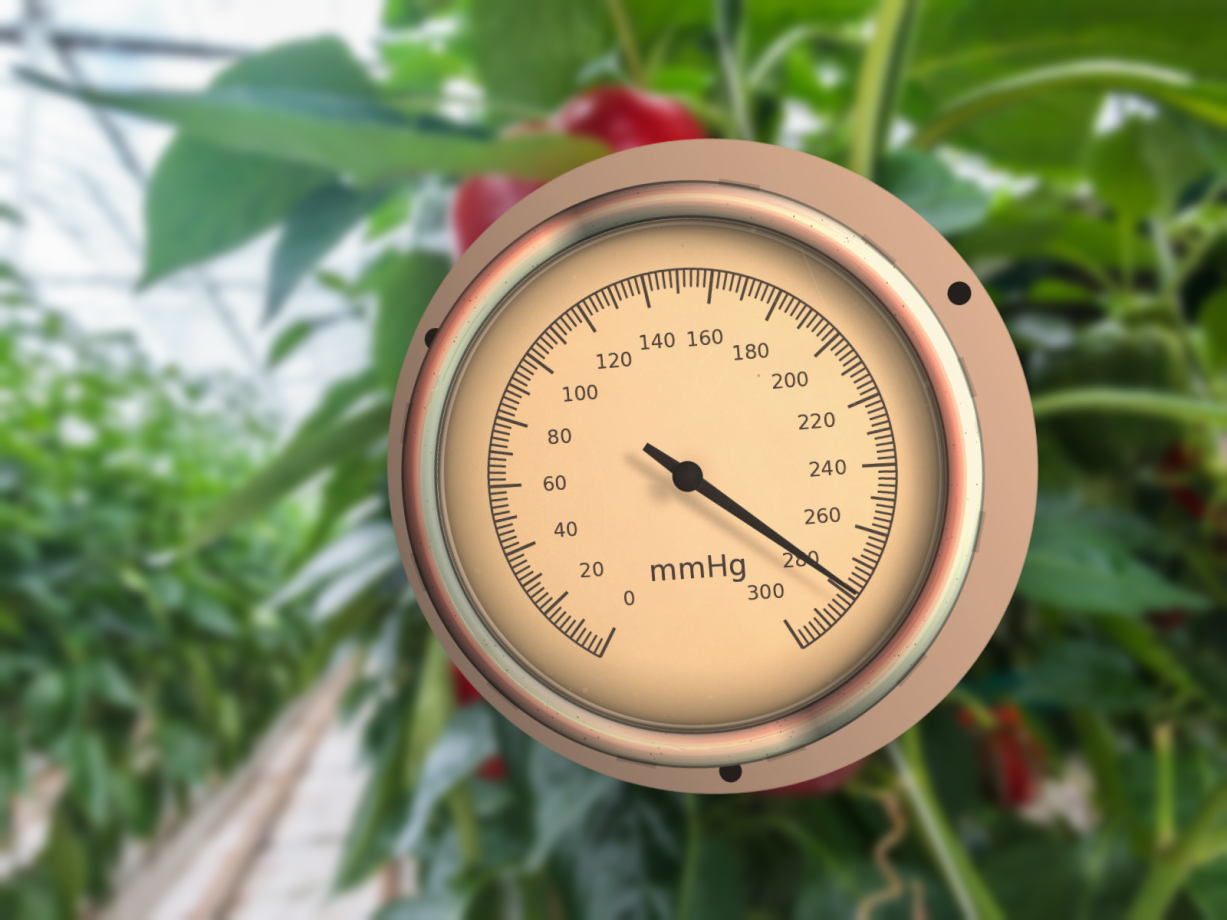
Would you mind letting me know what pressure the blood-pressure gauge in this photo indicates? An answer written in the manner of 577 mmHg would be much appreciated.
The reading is 278 mmHg
